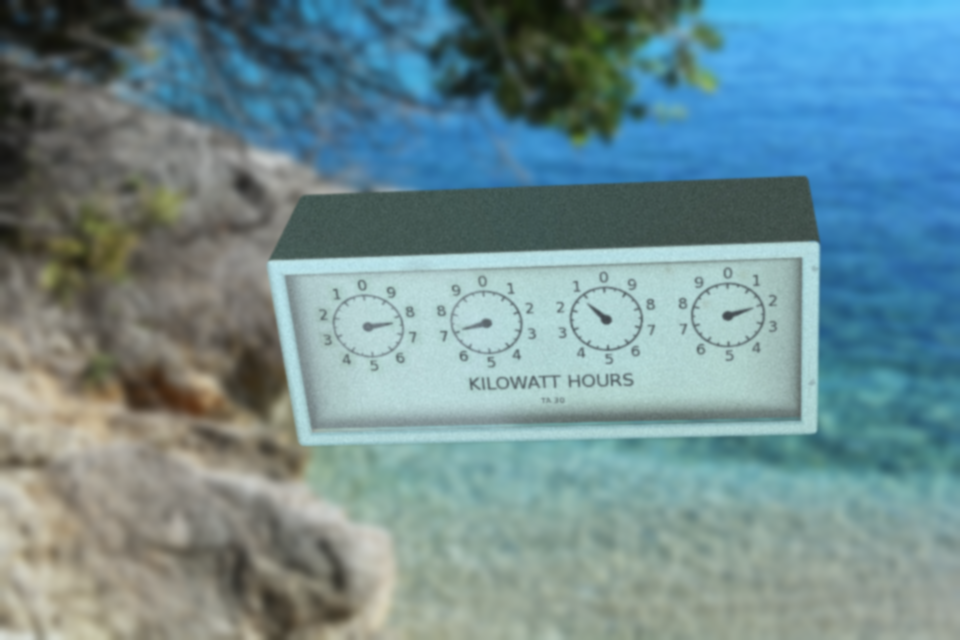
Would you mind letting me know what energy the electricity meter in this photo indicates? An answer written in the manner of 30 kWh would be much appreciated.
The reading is 7712 kWh
